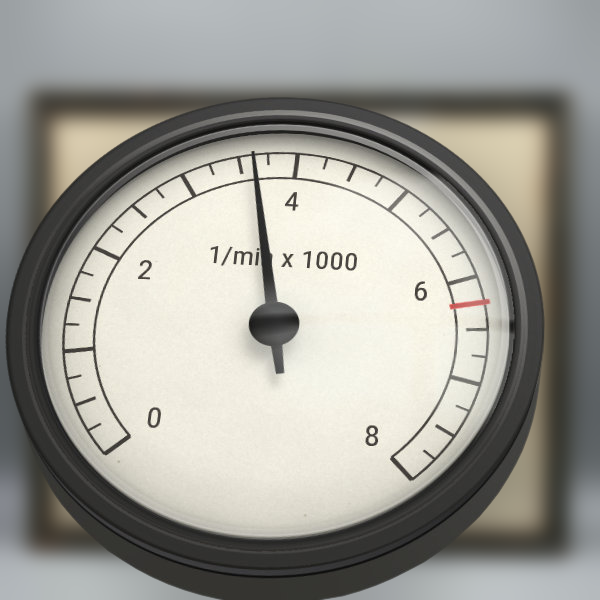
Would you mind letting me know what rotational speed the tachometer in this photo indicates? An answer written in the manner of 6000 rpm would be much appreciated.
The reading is 3625 rpm
